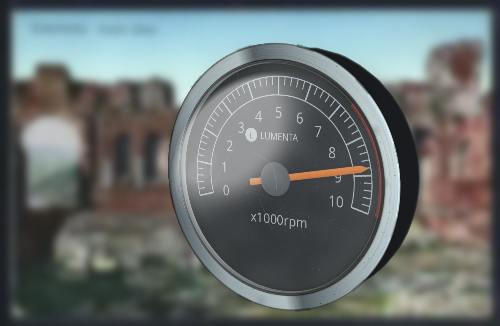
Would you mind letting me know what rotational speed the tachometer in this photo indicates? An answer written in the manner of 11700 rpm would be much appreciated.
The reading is 8800 rpm
